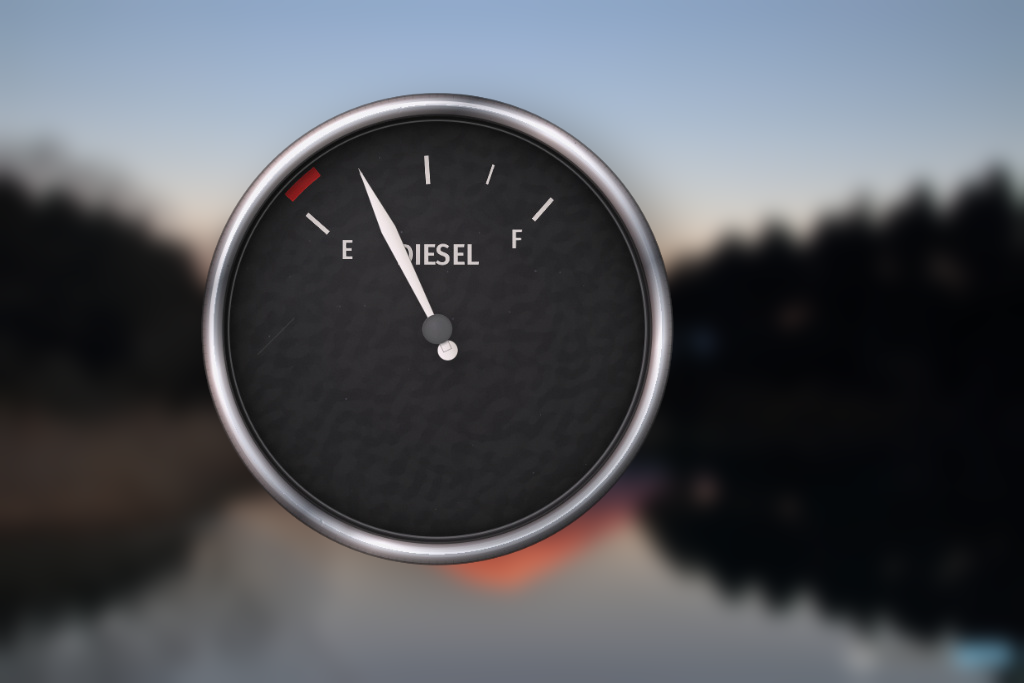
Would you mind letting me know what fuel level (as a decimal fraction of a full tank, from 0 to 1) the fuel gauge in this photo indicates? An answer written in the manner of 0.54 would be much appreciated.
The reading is 0.25
